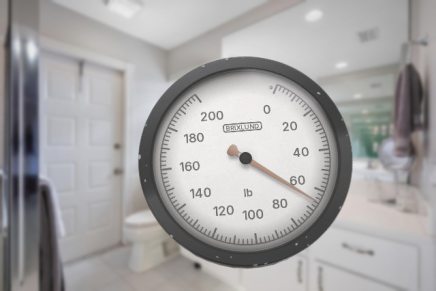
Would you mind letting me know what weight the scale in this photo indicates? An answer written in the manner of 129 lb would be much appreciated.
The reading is 66 lb
